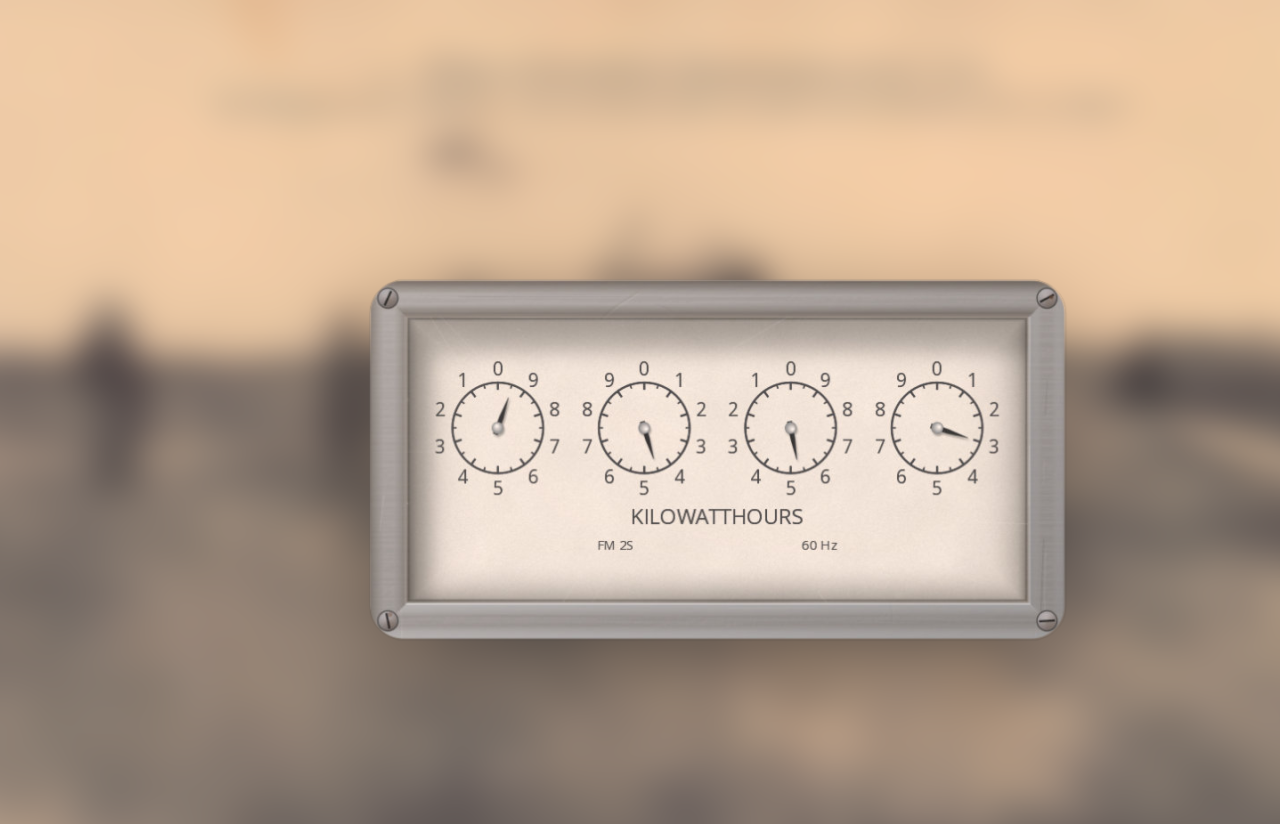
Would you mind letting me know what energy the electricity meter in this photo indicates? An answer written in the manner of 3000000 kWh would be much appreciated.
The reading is 9453 kWh
